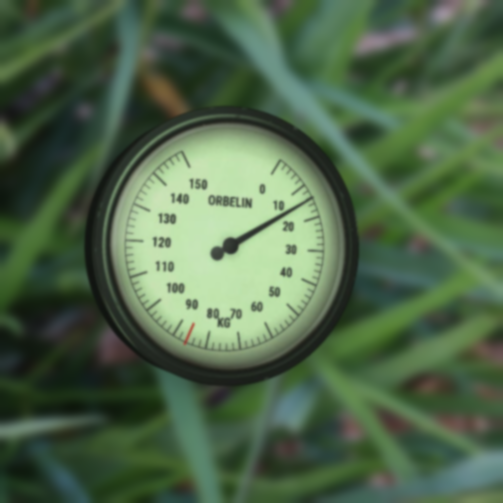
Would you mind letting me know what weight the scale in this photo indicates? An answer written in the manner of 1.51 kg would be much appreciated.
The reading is 14 kg
